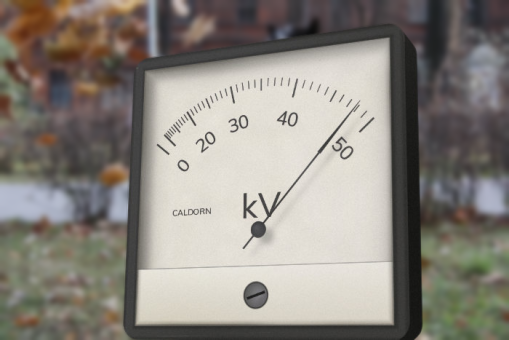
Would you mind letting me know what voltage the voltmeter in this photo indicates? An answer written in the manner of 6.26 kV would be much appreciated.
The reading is 48 kV
